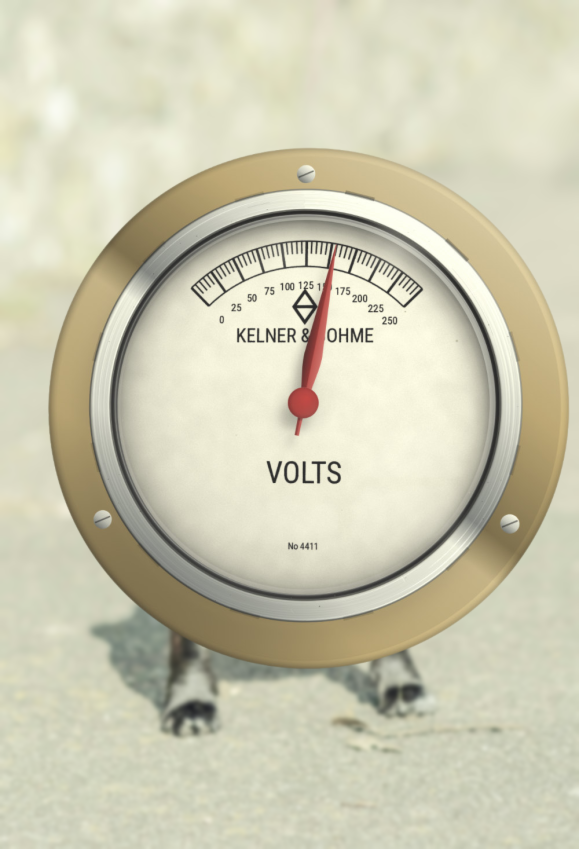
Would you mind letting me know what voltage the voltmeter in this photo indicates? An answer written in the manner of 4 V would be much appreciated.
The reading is 155 V
